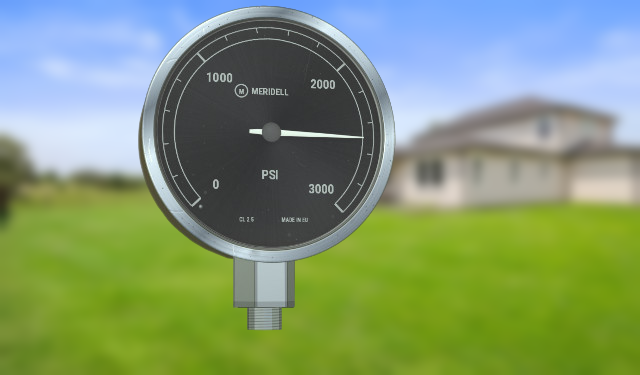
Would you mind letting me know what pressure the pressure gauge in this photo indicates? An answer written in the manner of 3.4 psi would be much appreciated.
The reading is 2500 psi
